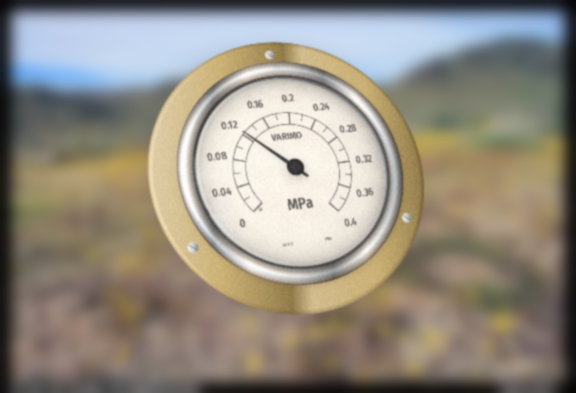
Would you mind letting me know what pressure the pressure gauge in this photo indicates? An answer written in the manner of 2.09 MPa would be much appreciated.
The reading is 0.12 MPa
